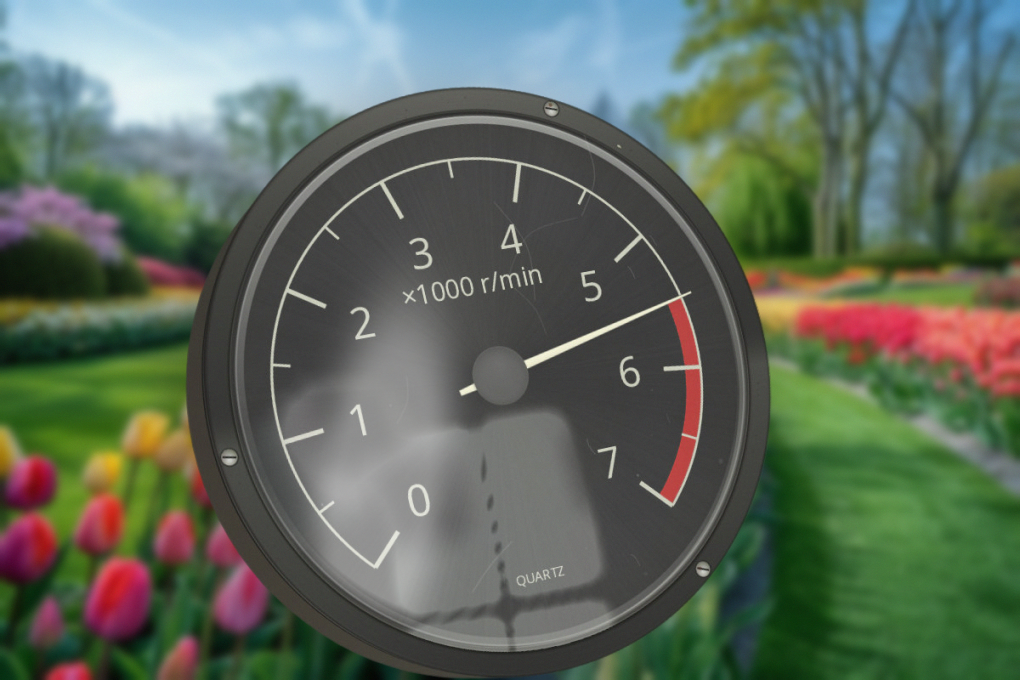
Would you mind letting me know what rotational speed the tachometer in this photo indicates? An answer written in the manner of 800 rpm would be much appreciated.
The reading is 5500 rpm
